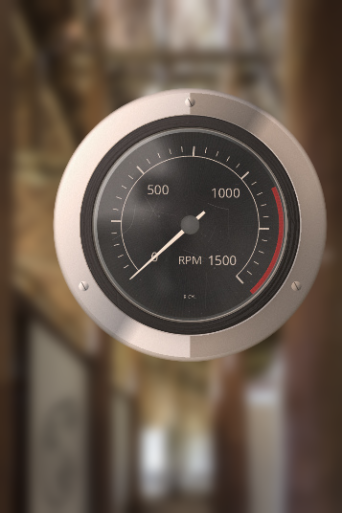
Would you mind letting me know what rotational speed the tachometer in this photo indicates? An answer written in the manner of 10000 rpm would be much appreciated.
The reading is 0 rpm
